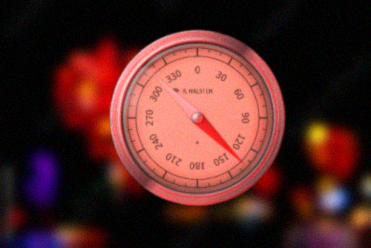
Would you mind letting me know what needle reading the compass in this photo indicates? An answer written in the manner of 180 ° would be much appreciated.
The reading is 135 °
